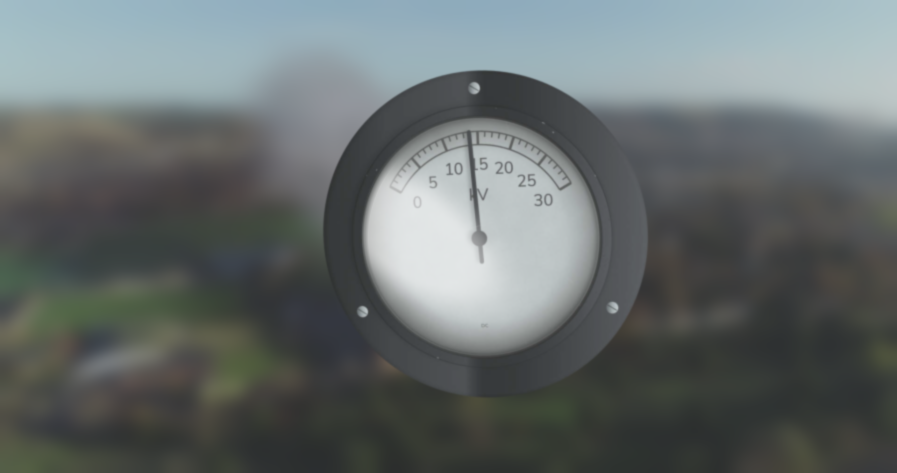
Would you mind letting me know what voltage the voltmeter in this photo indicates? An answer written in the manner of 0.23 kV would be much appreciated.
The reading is 14 kV
